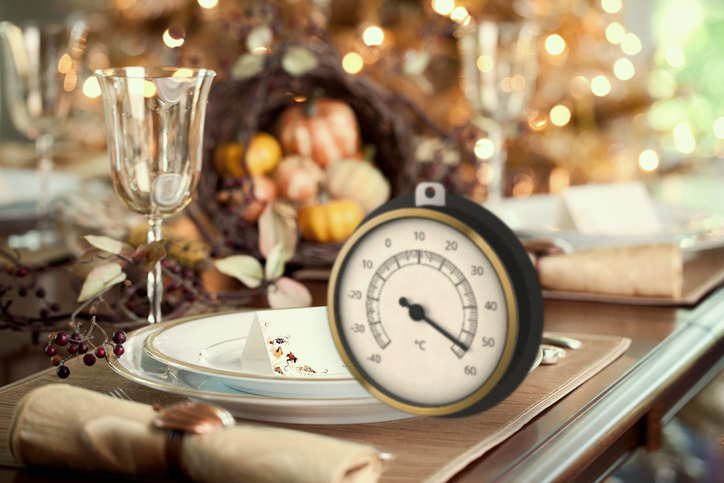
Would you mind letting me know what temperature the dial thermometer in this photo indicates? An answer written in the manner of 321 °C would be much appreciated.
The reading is 55 °C
